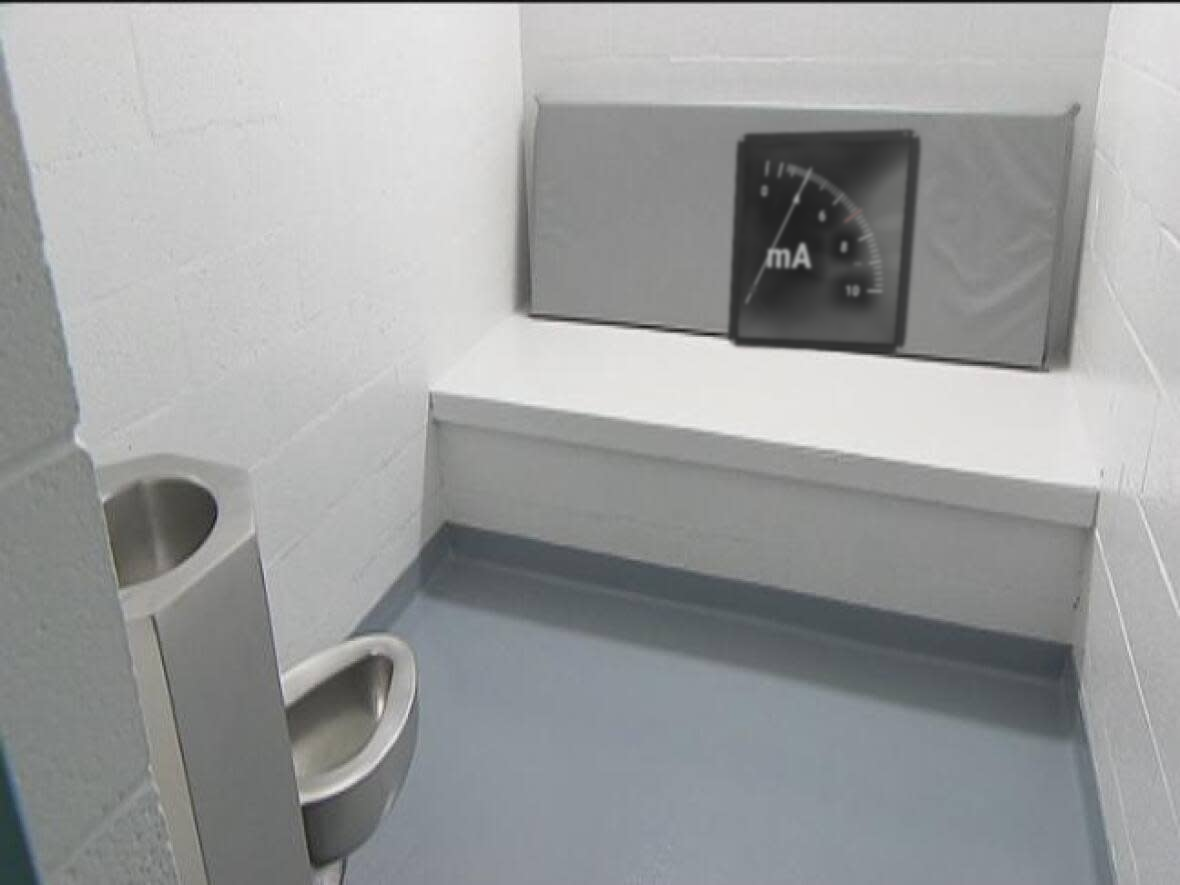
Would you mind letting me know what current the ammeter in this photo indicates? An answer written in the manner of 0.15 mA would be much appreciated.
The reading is 4 mA
